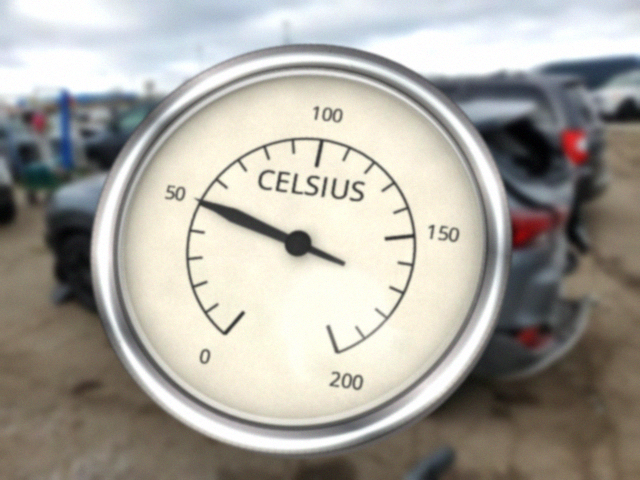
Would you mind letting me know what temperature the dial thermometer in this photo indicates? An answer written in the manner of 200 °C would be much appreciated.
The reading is 50 °C
